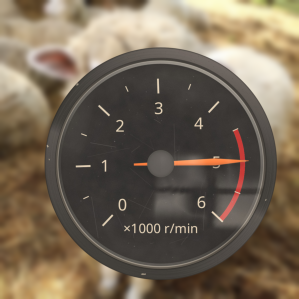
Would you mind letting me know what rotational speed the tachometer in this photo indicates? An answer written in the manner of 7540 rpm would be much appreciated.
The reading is 5000 rpm
